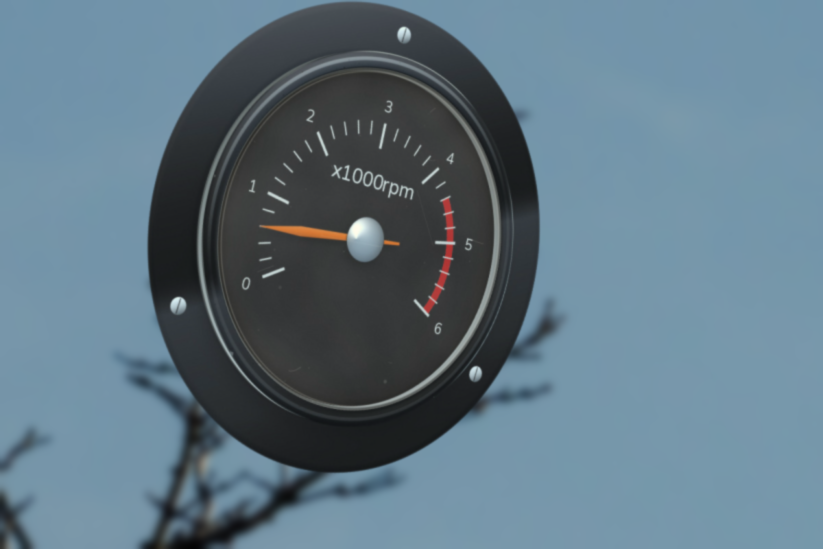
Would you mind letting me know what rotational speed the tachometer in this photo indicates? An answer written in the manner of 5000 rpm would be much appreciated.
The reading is 600 rpm
